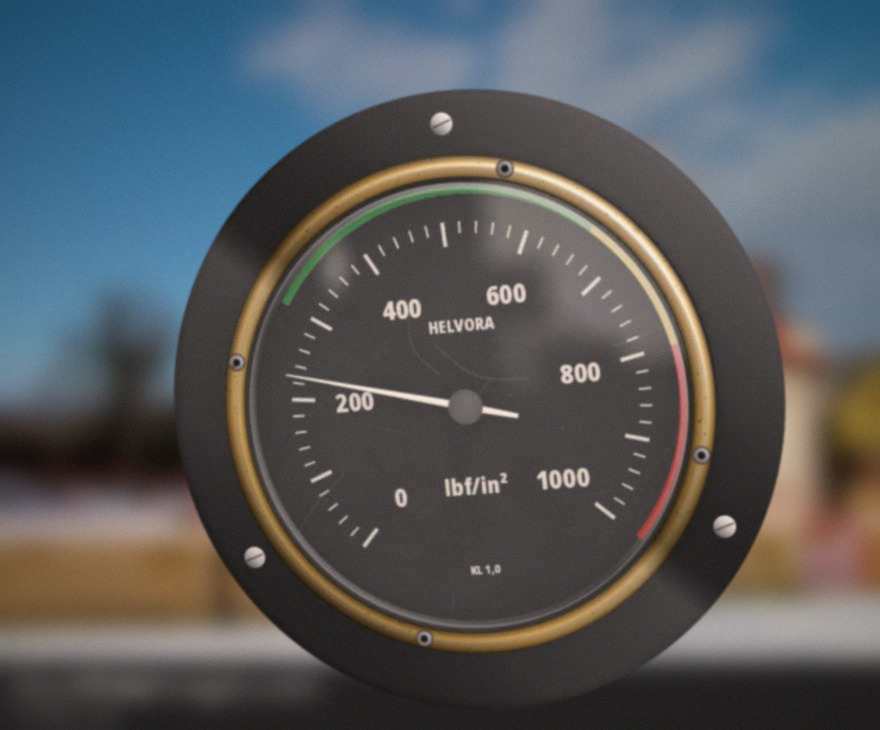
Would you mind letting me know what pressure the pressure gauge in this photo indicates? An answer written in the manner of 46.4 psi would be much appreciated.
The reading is 230 psi
